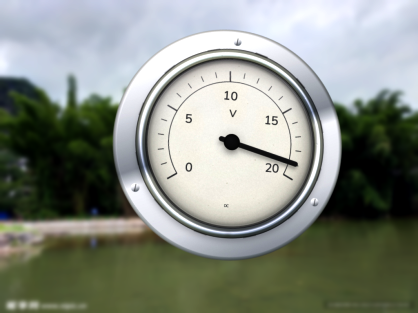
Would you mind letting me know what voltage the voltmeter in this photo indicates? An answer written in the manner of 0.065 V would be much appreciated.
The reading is 19 V
